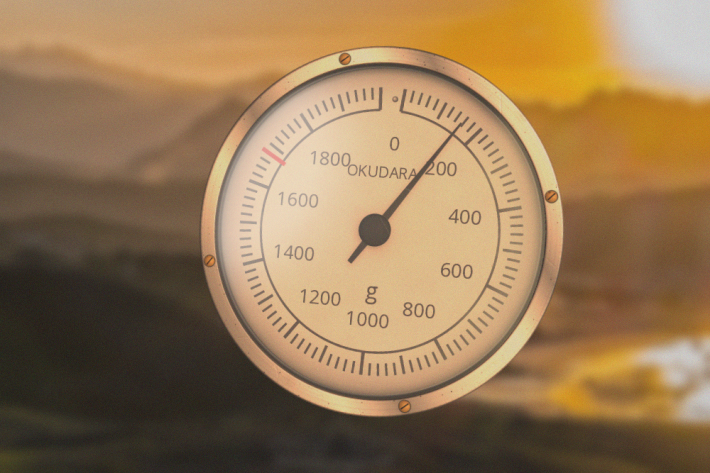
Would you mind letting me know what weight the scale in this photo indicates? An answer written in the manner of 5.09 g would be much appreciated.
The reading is 160 g
